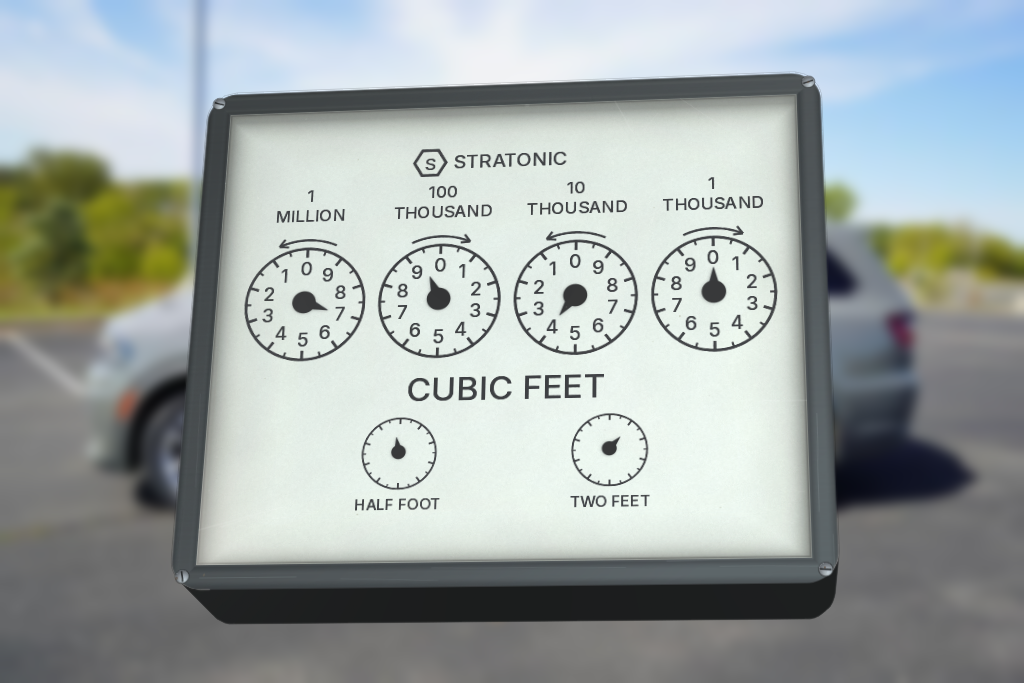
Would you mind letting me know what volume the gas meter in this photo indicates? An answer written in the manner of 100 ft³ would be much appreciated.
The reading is 694000 ft³
